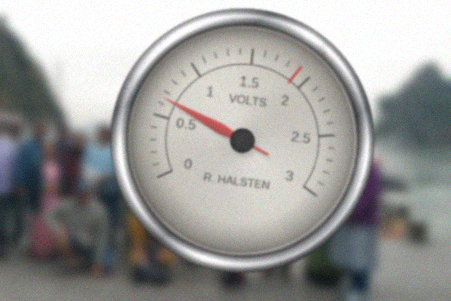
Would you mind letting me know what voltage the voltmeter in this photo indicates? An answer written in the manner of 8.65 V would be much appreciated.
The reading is 0.65 V
